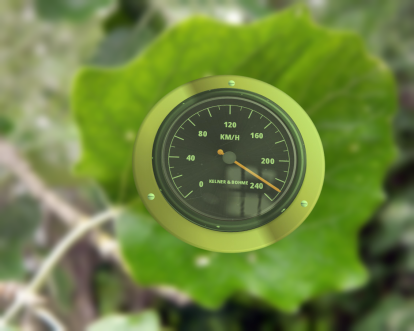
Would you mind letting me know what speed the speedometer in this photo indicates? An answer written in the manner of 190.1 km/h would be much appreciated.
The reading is 230 km/h
